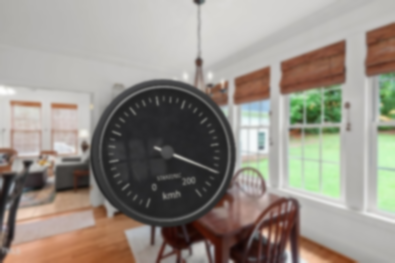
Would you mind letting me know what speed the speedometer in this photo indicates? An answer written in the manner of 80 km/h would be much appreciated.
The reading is 180 km/h
